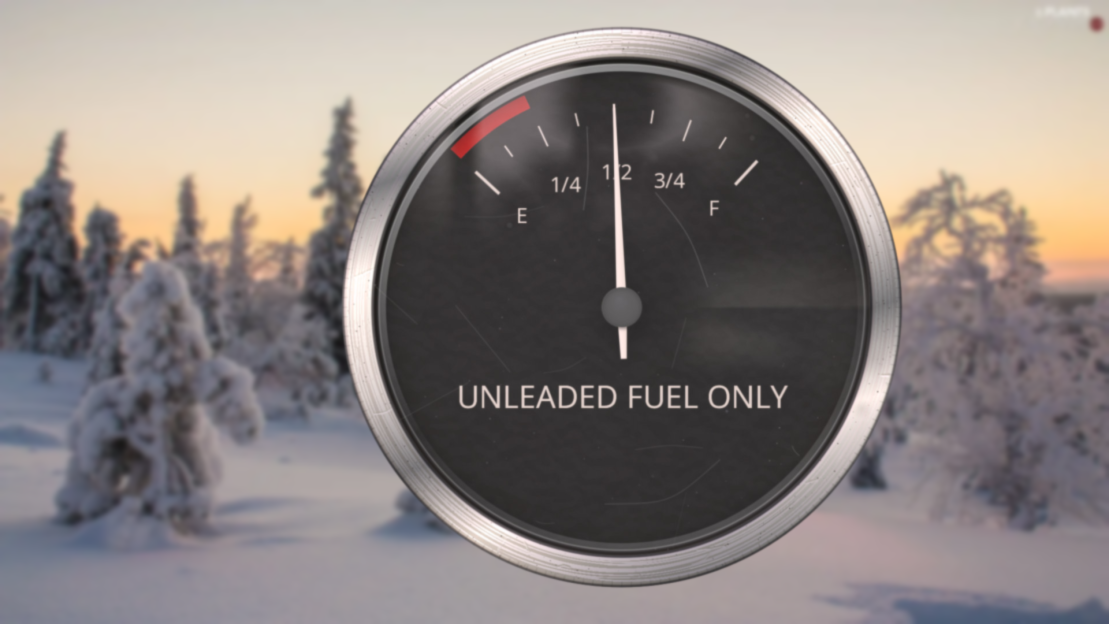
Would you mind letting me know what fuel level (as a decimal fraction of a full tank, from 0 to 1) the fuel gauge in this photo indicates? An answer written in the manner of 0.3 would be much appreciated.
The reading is 0.5
